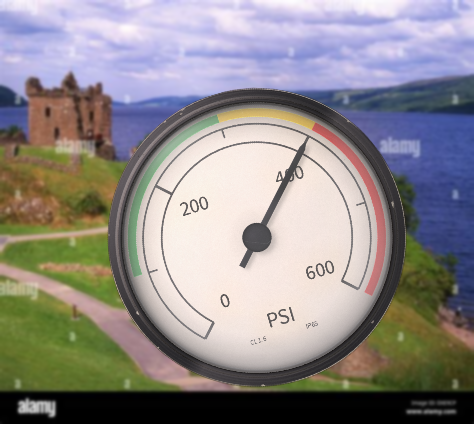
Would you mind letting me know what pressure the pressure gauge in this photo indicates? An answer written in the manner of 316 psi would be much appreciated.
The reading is 400 psi
